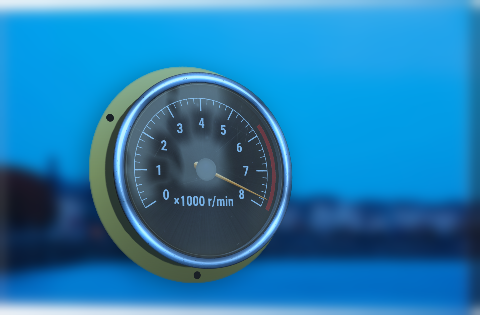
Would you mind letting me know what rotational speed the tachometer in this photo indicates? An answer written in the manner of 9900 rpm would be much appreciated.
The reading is 7800 rpm
